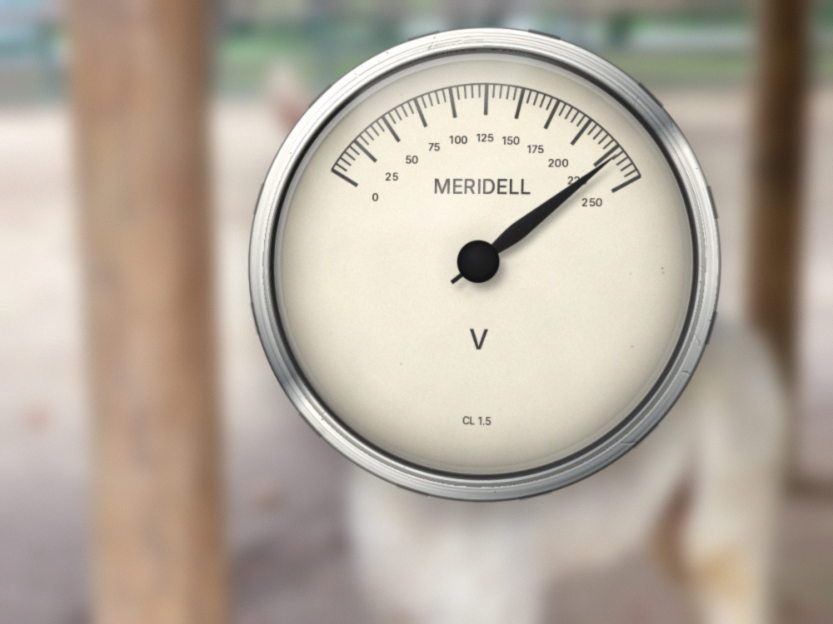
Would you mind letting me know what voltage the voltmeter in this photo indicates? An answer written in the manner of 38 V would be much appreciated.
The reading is 230 V
